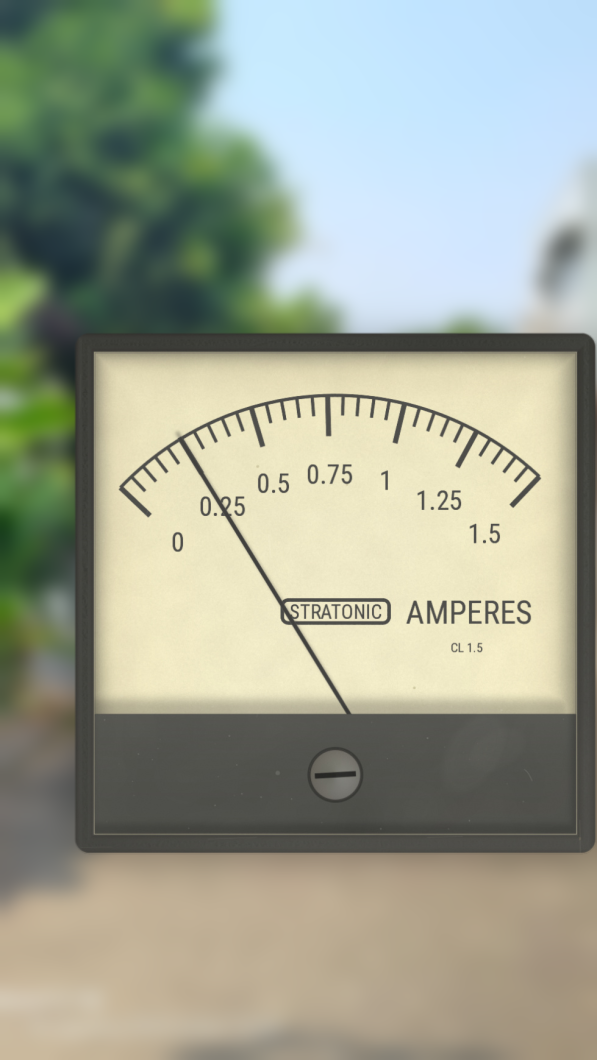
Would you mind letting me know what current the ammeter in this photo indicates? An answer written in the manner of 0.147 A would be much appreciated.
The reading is 0.25 A
